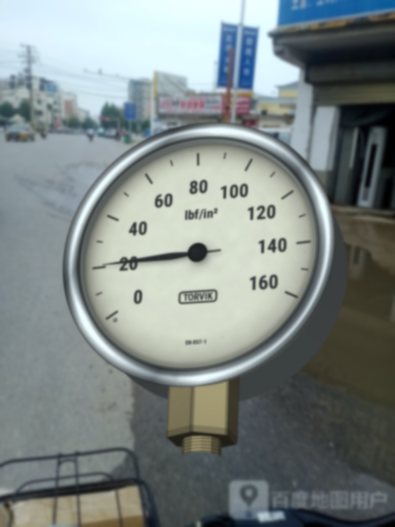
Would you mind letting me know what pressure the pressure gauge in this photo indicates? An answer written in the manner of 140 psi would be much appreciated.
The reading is 20 psi
